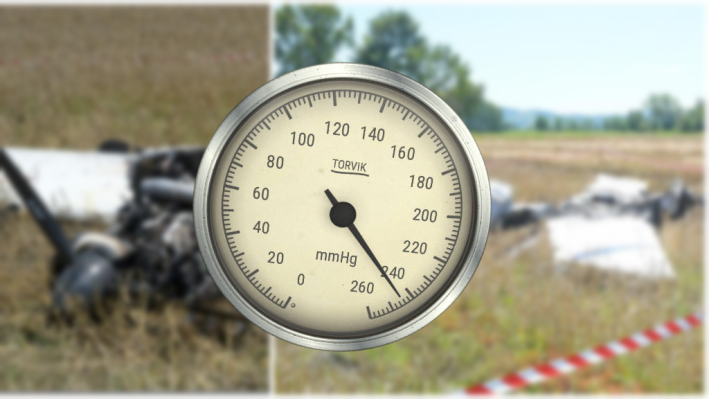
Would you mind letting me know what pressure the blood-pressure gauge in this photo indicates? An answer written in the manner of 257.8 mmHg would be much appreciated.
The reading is 244 mmHg
